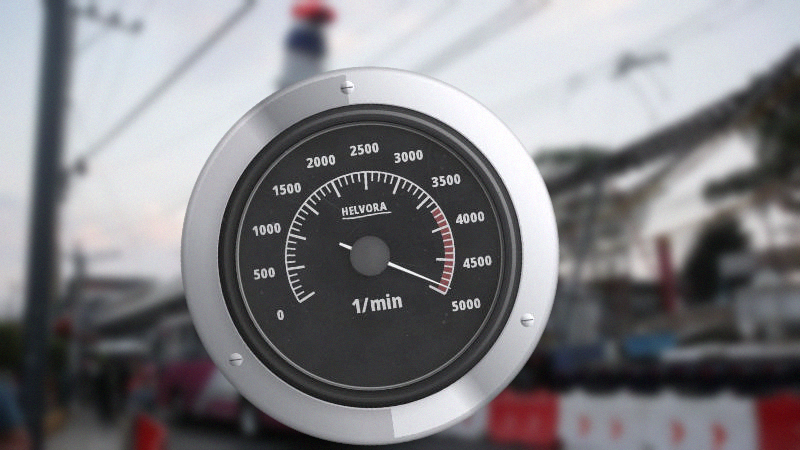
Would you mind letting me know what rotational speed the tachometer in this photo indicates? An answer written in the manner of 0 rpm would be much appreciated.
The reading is 4900 rpm
